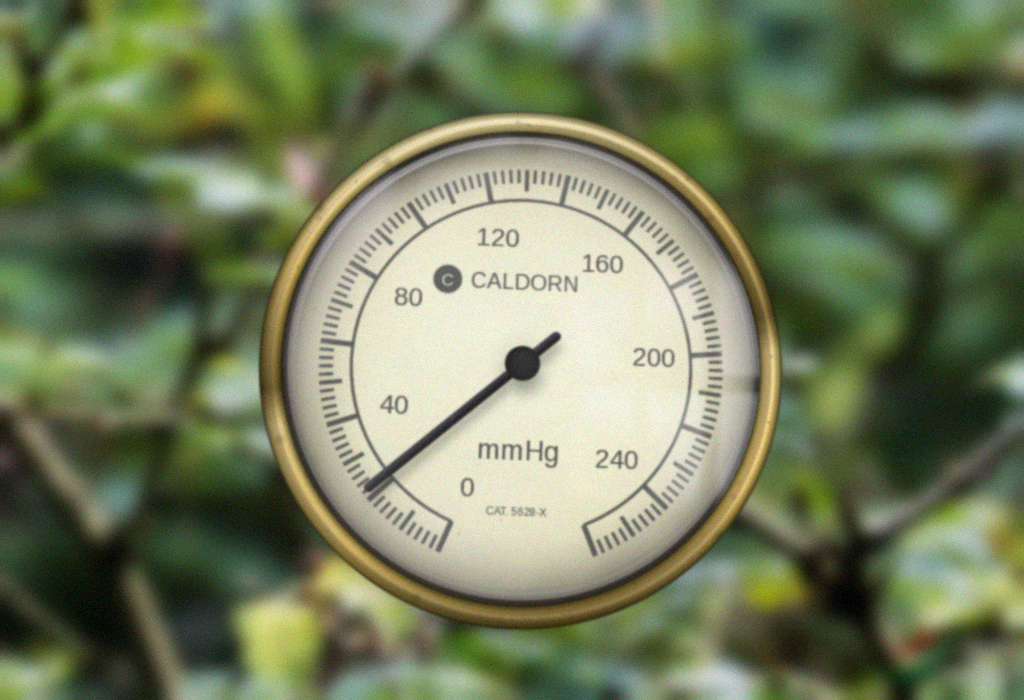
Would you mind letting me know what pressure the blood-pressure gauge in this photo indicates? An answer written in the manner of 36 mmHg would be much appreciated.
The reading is 22 mmHg
